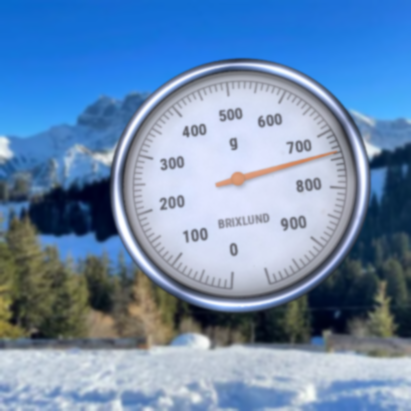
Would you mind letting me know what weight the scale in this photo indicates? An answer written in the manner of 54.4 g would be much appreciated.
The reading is 740 g
